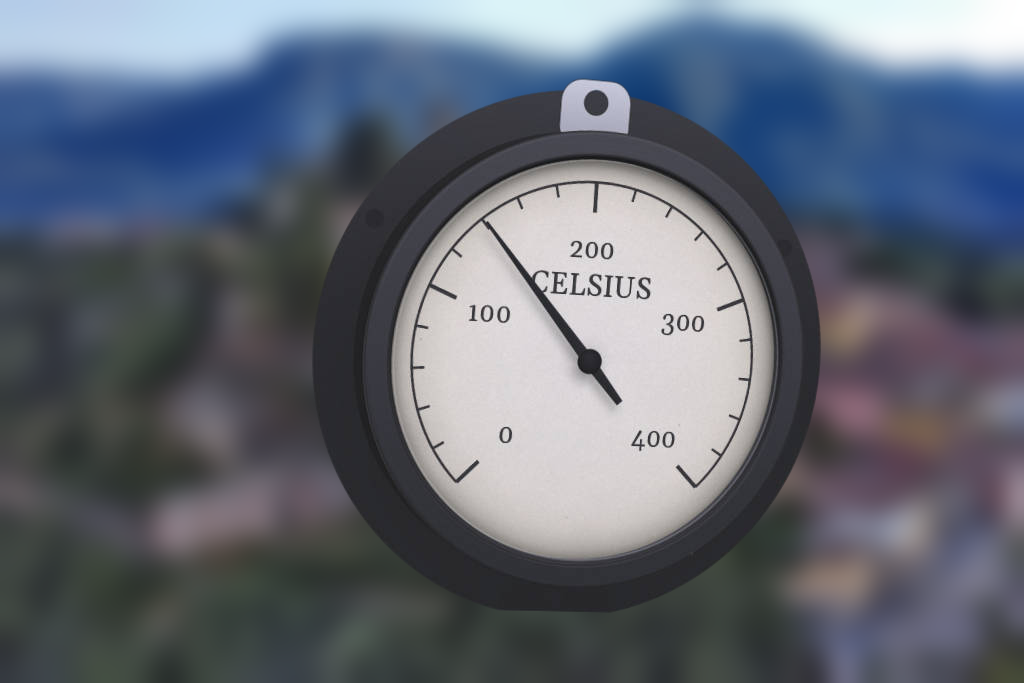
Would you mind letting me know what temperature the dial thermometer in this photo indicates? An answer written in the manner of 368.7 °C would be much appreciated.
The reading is 140 °C
